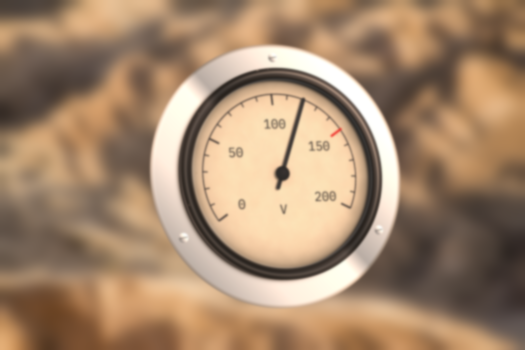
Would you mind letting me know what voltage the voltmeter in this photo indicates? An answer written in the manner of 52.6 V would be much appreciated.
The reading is 120 V
